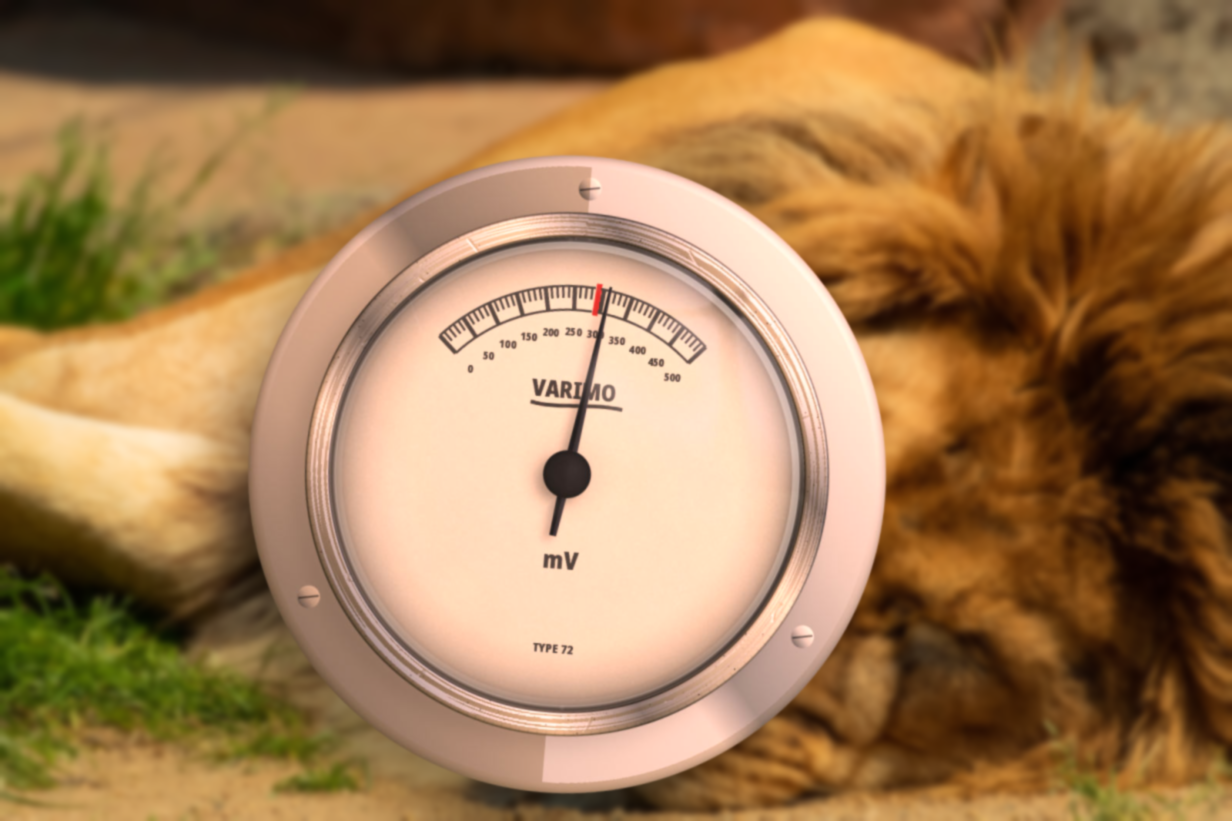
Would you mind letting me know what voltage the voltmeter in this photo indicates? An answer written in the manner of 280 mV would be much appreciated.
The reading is 310 mV
